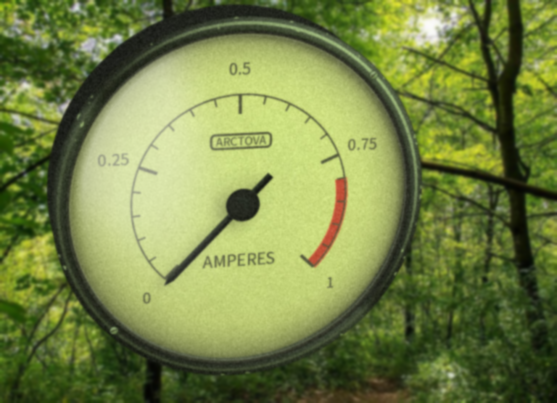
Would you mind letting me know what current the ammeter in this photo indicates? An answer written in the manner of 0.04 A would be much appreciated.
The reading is 0 A
